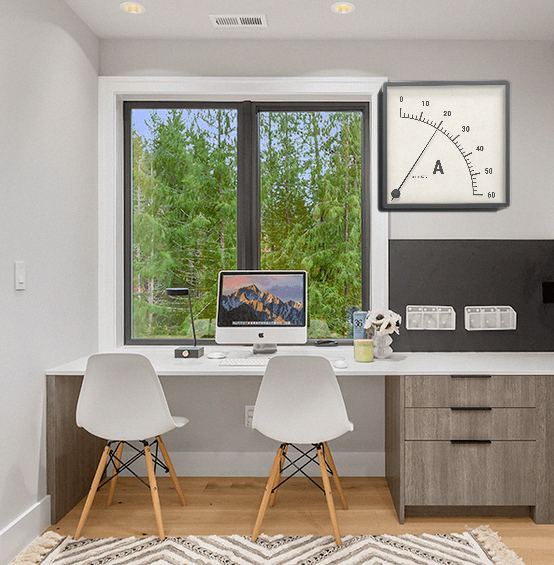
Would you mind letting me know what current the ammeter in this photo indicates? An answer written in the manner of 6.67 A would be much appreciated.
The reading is 20 A
